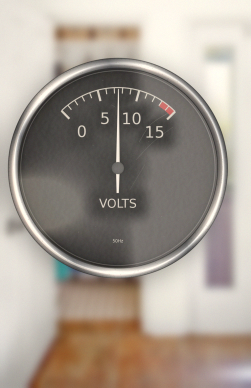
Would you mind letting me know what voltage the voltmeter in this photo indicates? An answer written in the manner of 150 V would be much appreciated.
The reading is 7.5 V
